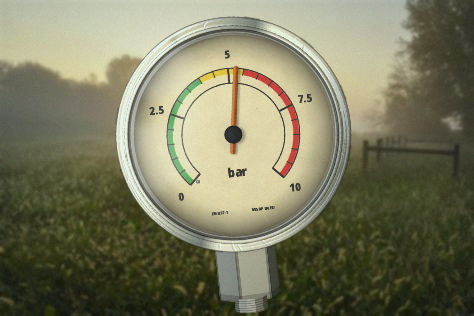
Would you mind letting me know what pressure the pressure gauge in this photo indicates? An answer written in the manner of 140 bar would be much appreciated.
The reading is 5.25 bar
